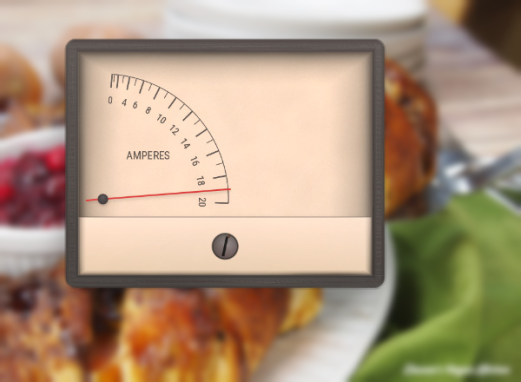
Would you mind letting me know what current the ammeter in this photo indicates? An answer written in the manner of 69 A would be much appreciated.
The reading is 19 A
